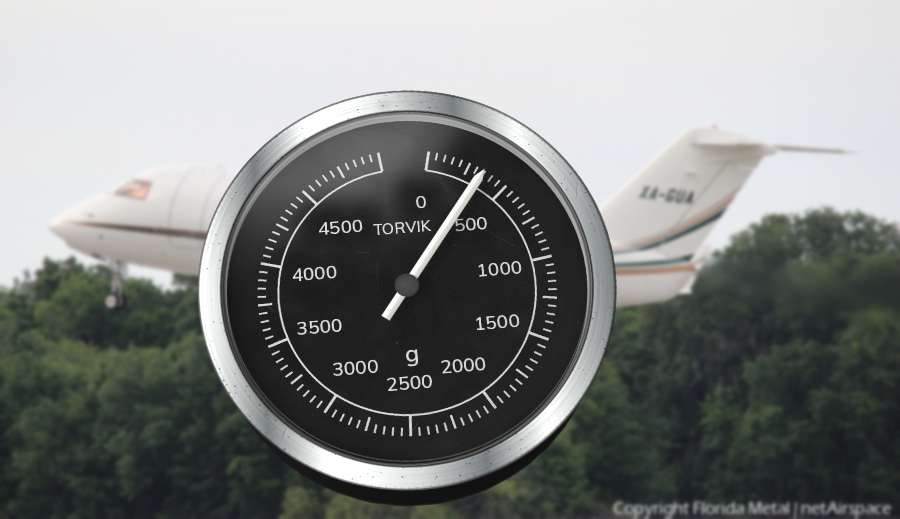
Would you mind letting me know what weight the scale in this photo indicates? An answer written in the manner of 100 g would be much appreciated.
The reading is 350 g
